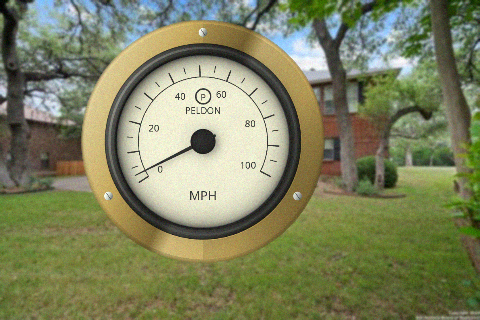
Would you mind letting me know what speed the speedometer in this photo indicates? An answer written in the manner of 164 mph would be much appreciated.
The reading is 2.5 mph
